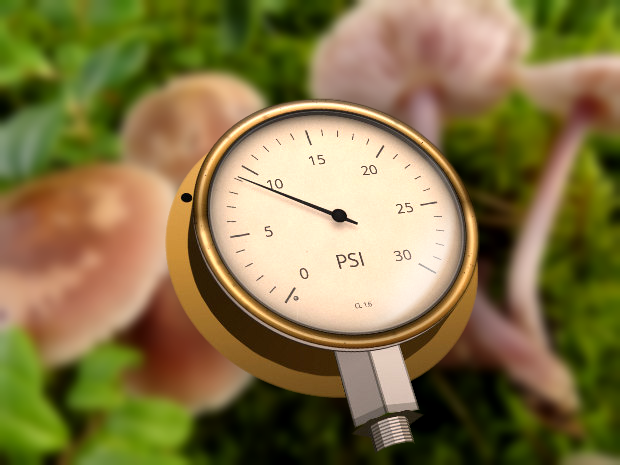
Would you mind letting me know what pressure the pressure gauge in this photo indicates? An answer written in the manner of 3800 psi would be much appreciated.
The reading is 9 psi
